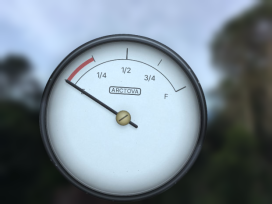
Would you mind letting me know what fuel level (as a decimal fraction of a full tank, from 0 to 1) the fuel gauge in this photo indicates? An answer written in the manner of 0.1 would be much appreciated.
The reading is 0
